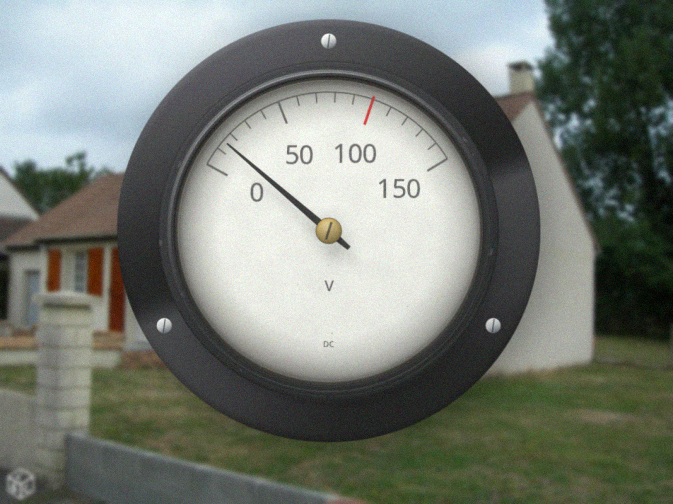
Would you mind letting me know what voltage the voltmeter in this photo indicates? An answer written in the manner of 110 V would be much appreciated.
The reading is 15 V
